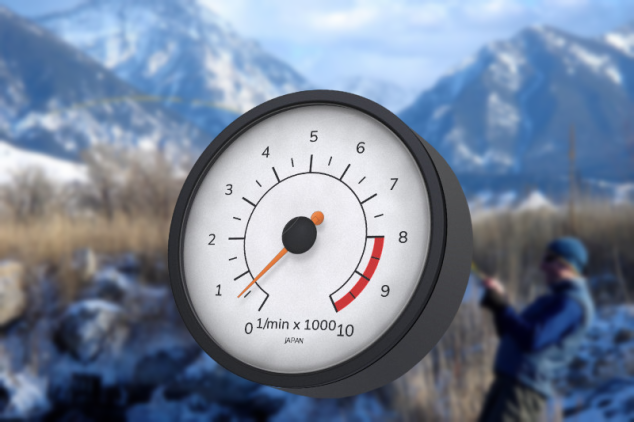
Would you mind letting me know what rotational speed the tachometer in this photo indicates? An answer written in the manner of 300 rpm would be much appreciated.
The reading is 500 rpm
